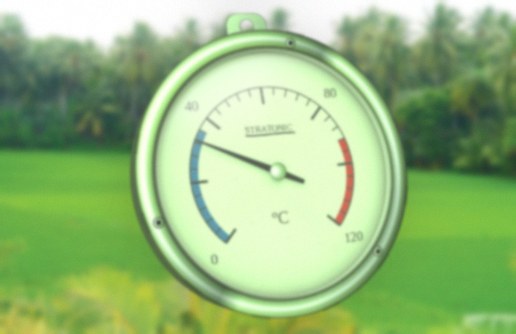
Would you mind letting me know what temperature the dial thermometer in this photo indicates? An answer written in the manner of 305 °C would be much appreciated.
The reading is 32 °C
